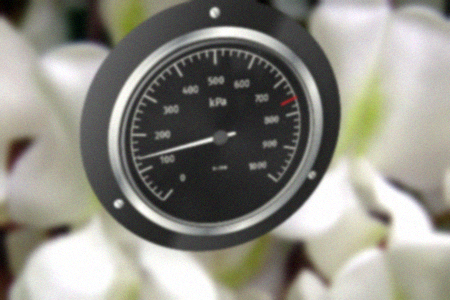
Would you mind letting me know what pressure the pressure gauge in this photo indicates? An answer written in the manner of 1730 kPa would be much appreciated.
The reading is 140 kPa
